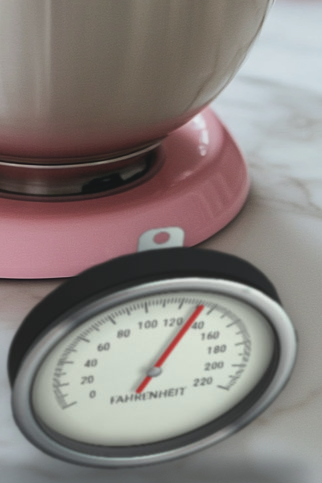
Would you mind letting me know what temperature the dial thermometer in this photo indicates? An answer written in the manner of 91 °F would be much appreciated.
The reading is 130 °F
